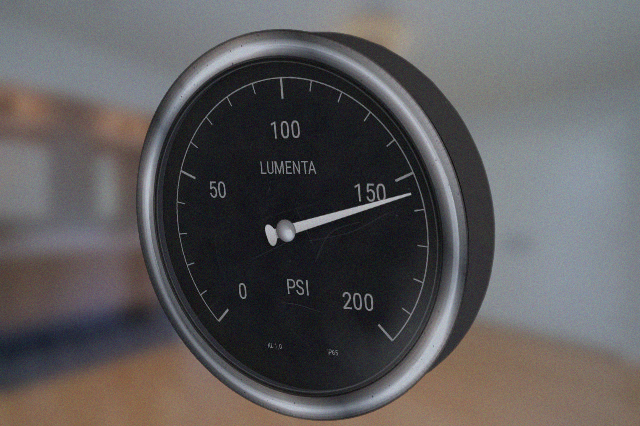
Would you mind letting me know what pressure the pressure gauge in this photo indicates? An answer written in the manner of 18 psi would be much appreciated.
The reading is 155 psi
